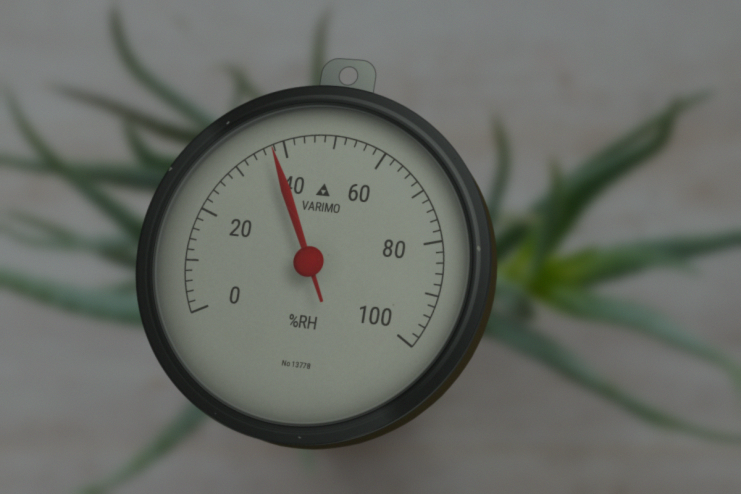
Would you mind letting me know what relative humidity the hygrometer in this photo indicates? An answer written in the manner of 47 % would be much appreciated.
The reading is 38 %
